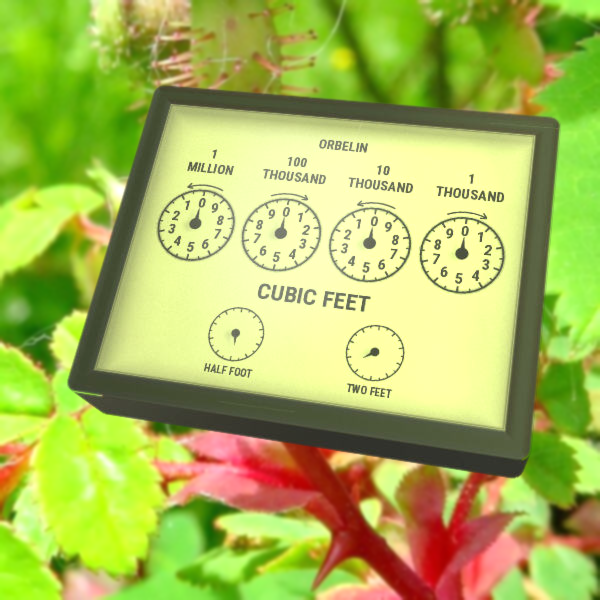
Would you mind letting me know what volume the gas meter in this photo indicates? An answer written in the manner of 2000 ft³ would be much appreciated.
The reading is 0 ft³
